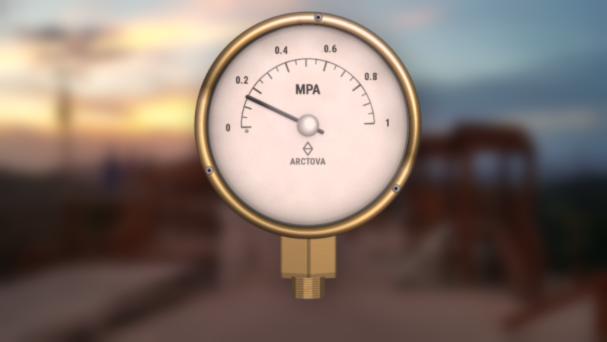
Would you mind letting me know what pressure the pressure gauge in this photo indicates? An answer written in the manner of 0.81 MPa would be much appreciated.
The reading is 0.15 MPa
